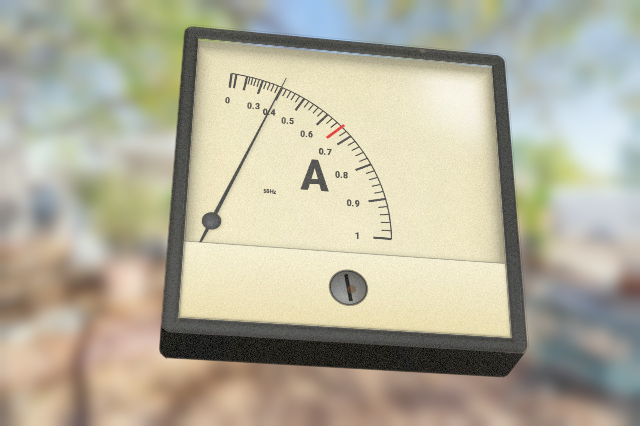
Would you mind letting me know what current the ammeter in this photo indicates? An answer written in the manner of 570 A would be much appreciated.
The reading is 0.4 A
